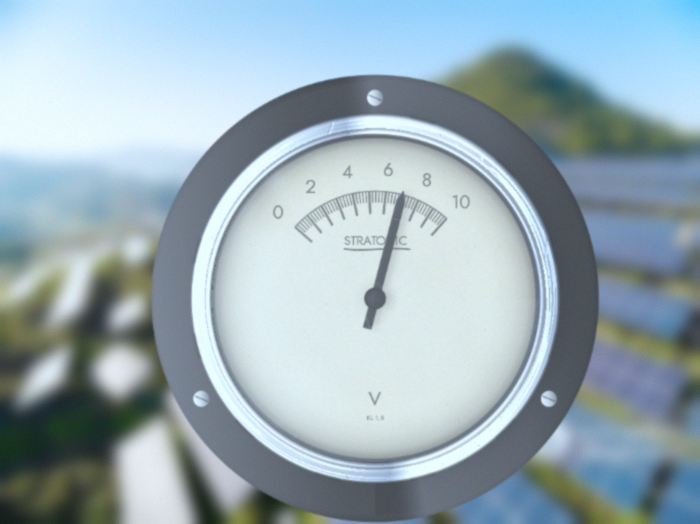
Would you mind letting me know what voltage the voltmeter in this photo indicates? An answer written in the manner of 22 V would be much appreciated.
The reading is 7 V
